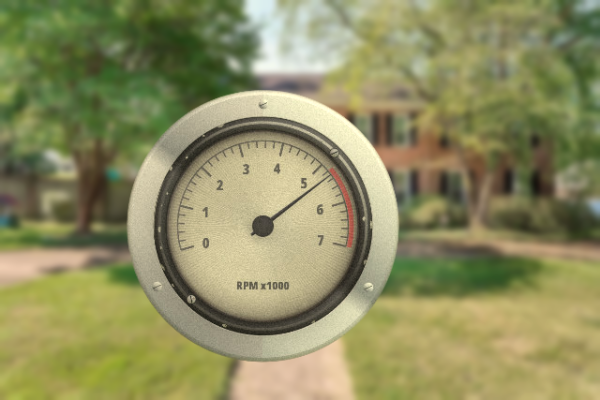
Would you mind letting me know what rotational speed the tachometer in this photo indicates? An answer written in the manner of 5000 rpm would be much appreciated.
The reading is 5300 rpm
